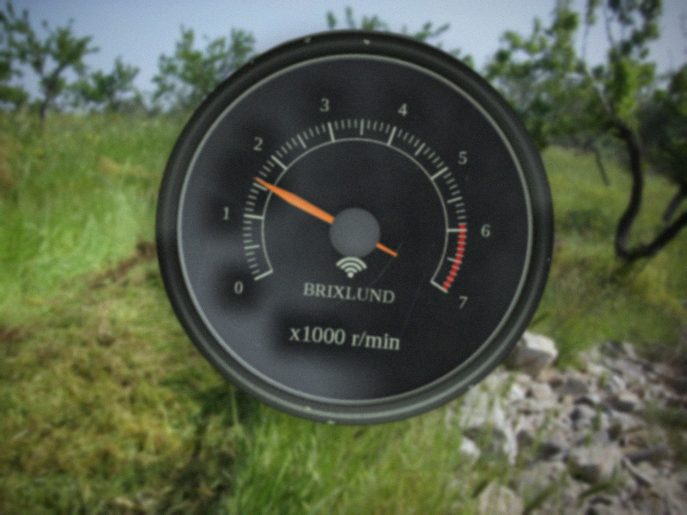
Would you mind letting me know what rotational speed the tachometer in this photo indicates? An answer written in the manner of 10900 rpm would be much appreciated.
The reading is 1600 rpm
